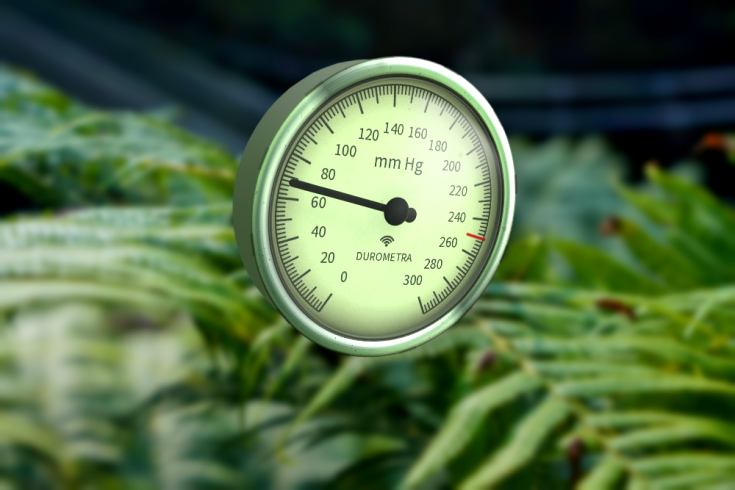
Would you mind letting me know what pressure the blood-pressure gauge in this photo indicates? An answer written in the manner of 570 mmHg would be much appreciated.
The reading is 68 mmHg
